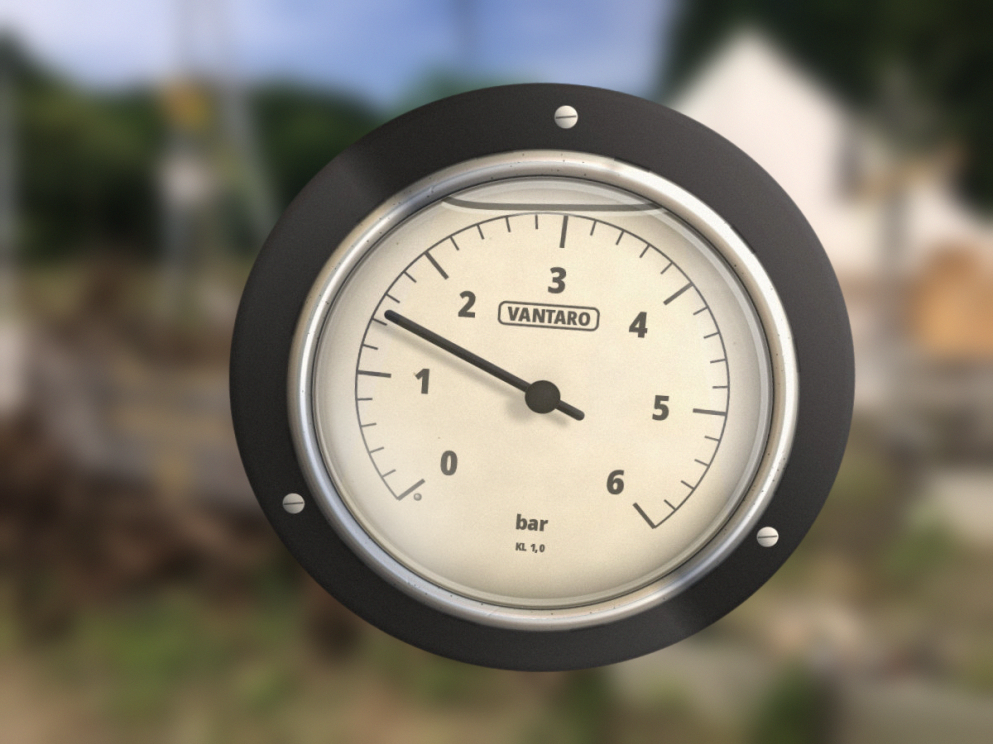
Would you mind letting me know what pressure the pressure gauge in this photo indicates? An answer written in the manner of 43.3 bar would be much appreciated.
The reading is 1.5 bar
